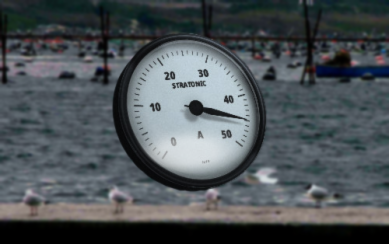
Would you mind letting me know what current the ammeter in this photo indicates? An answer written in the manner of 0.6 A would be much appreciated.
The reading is 45 A
